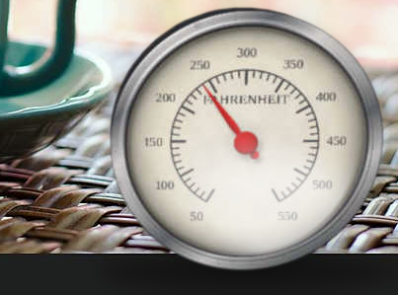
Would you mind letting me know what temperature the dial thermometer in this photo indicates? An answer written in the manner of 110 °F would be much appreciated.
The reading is 240 °F
